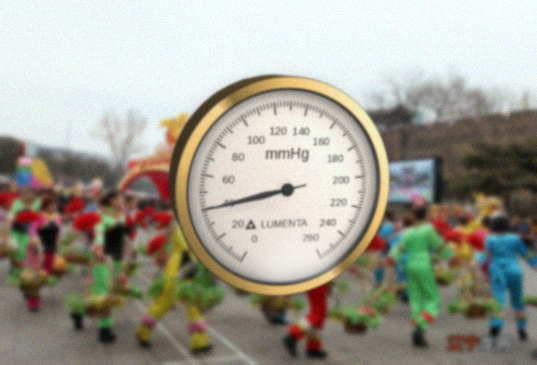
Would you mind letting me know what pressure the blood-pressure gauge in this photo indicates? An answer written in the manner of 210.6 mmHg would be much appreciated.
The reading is 40 mmHg
